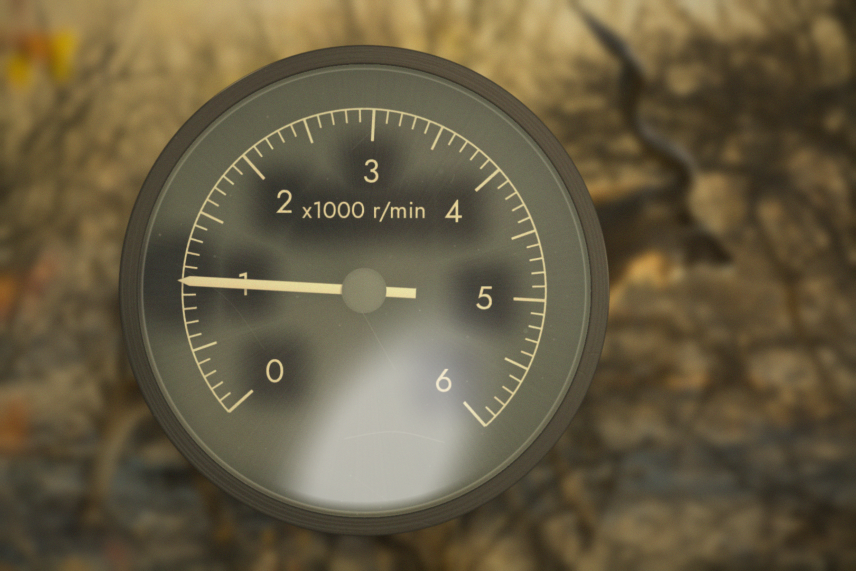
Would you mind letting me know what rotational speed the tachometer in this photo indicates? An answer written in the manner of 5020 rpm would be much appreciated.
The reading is 1000 rpm
